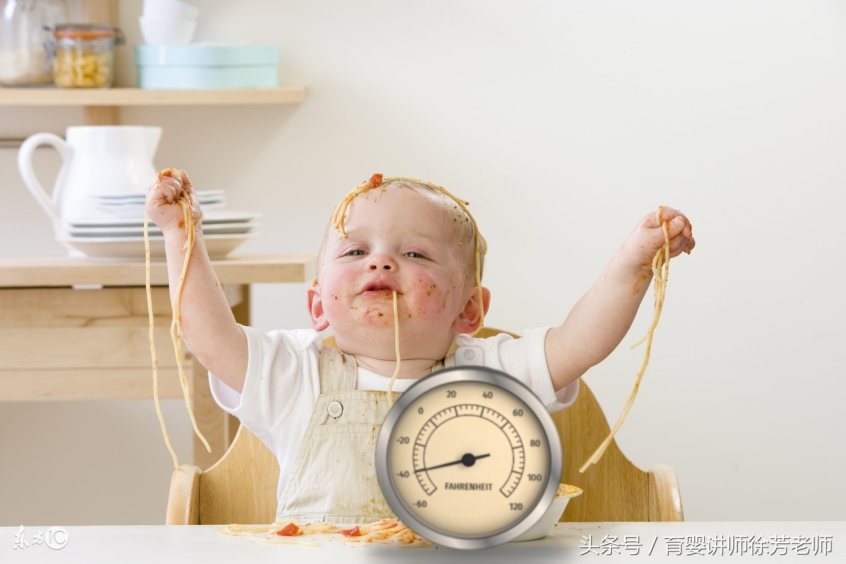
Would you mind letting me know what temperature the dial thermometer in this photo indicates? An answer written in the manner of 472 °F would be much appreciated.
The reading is -40 °F
